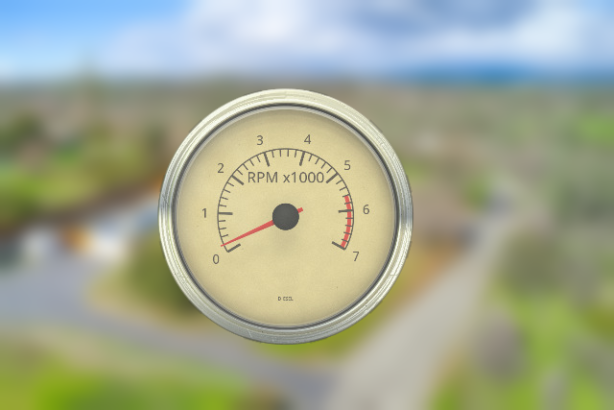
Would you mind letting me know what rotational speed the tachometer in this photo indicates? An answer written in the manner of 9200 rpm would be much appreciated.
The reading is 200 rpm
